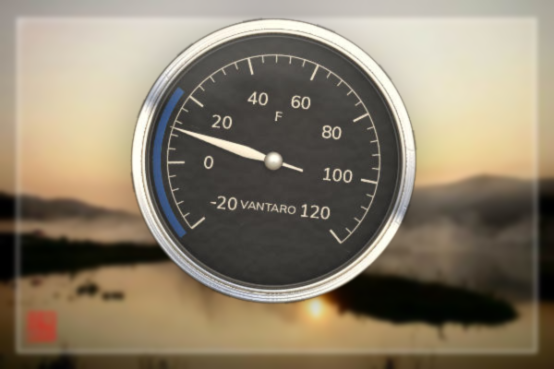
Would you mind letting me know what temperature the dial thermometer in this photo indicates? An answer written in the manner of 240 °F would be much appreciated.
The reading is 10 °F
